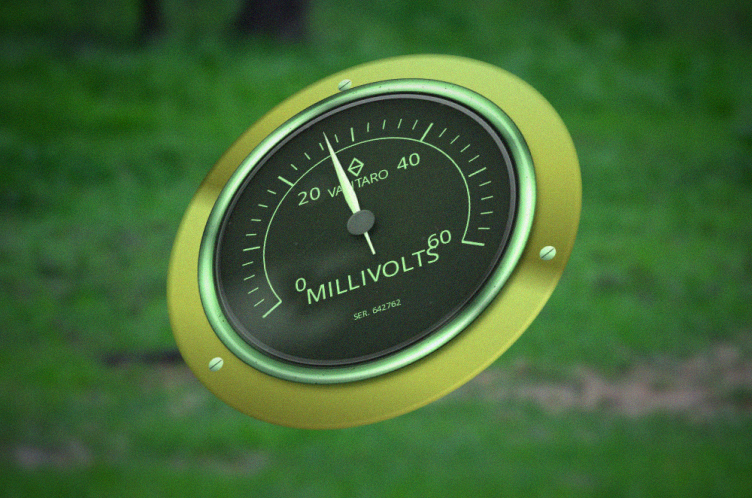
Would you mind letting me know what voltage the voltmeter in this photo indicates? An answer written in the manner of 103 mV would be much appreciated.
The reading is 27 mV
